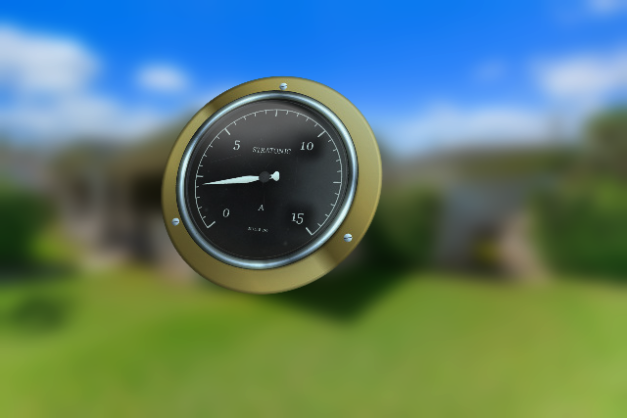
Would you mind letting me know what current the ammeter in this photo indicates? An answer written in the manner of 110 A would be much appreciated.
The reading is 2 A
